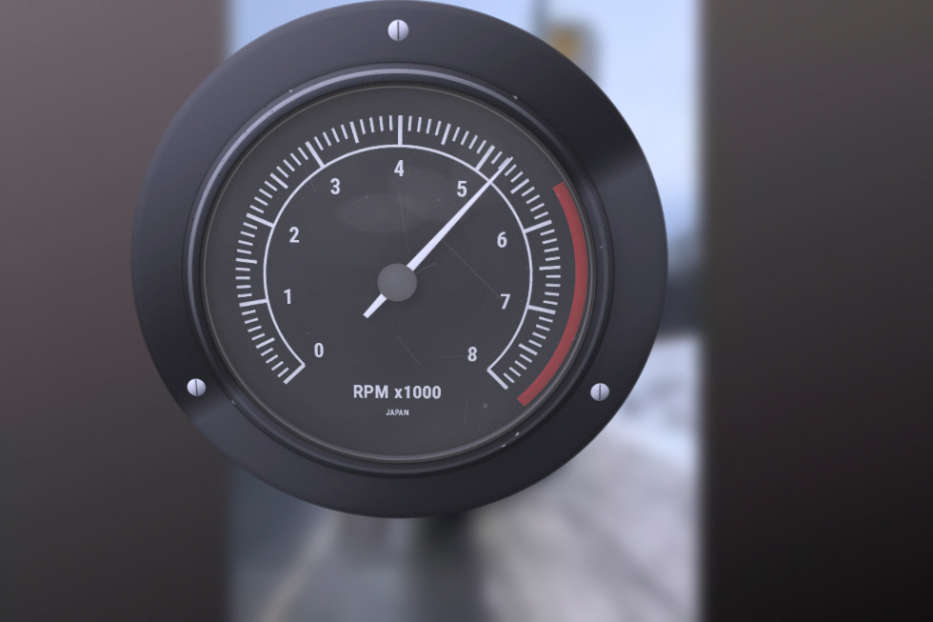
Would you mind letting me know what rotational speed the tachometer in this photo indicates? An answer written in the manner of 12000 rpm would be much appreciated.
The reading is 5200 rpm
